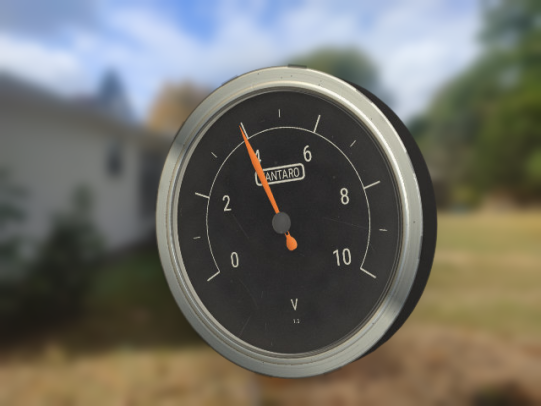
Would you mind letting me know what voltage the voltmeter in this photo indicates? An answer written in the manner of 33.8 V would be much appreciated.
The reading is 4 V
